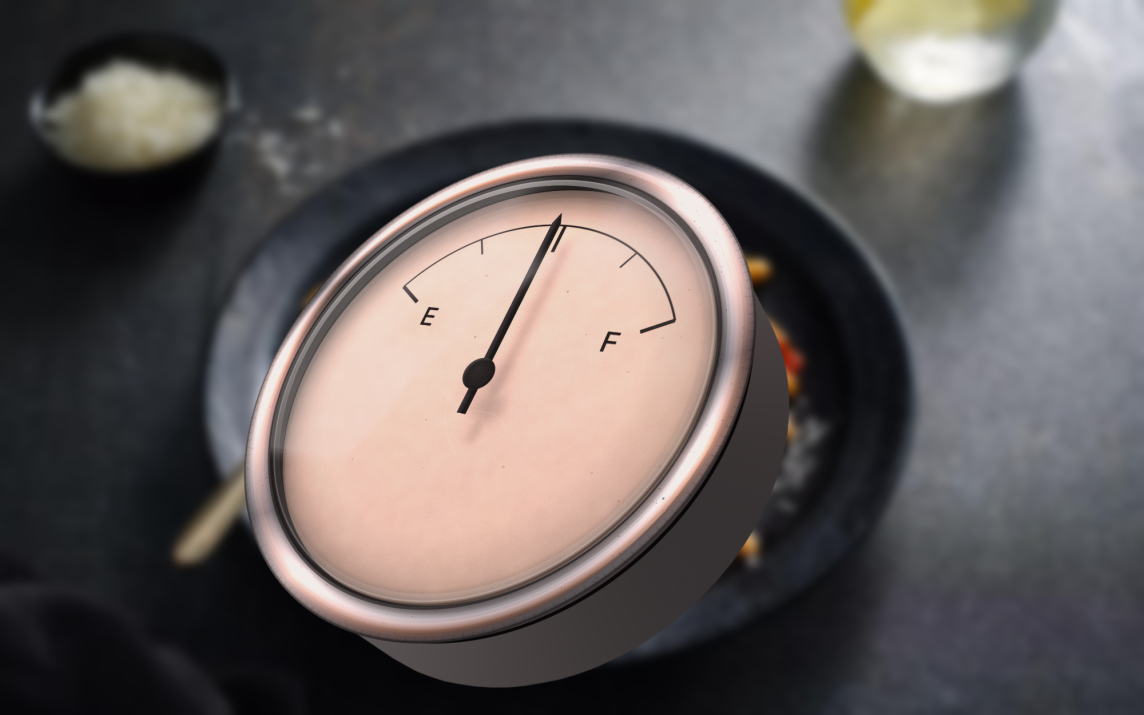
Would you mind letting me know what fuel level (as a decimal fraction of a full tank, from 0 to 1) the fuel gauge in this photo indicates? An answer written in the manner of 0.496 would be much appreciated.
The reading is 0.5
